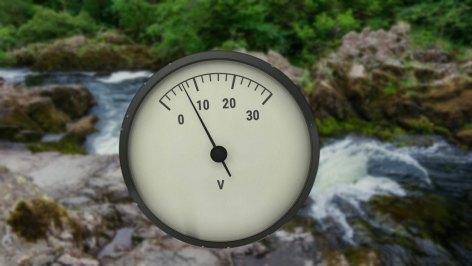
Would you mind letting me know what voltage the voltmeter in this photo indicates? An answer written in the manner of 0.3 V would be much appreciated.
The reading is 7 V
